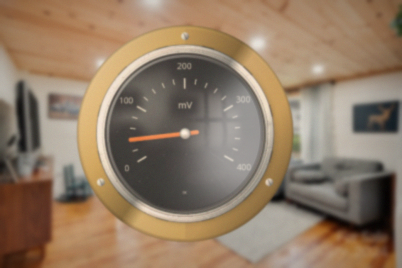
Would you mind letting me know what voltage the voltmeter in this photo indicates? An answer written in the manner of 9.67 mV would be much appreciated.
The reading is 40 mV
